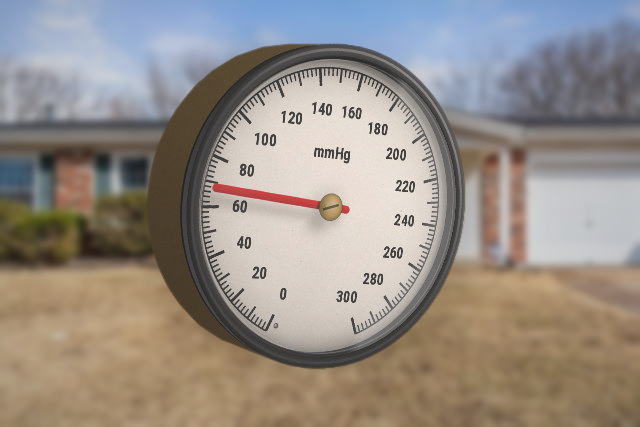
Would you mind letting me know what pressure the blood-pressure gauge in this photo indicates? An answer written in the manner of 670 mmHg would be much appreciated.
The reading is 68 mmHg
